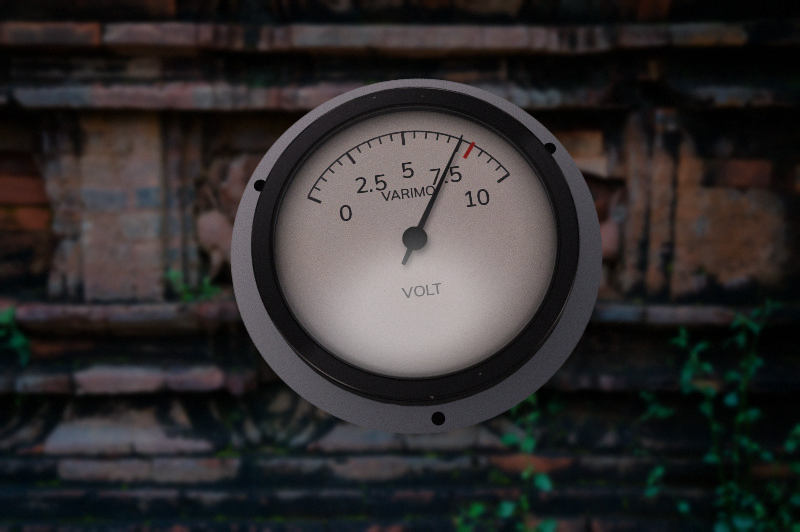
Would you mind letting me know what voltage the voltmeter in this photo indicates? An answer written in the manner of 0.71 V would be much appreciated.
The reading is 7.5 V
